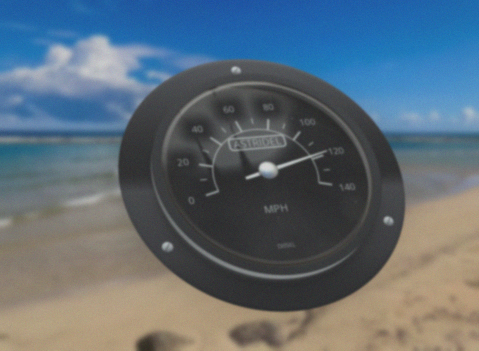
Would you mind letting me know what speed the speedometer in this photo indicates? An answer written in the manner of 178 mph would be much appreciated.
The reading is 120 mph
